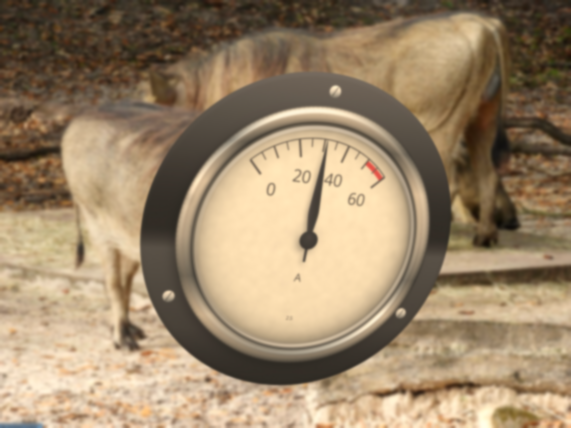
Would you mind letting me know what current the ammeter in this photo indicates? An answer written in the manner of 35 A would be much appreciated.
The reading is 30 A
